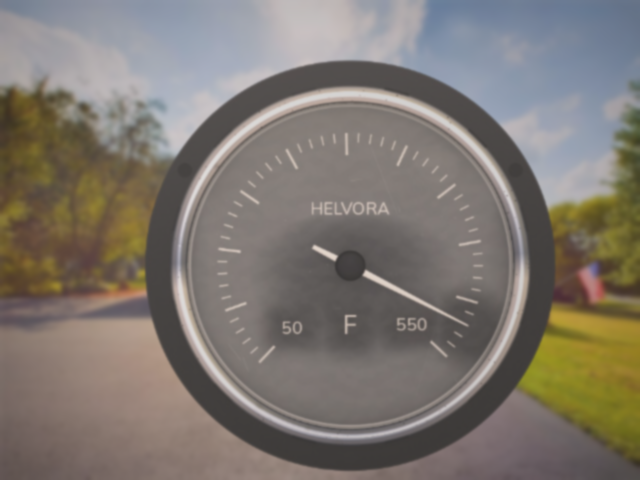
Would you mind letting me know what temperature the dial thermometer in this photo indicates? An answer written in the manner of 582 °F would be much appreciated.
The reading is 520 °F
